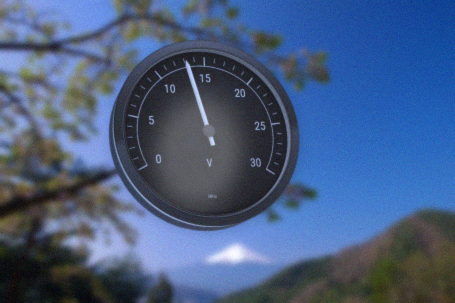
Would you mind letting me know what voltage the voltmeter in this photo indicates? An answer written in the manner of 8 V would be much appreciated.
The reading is 13 V
